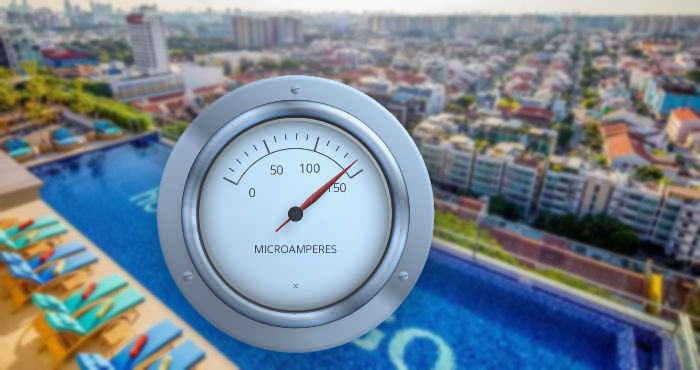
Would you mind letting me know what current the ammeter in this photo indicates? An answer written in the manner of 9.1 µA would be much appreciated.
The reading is 140 µA
